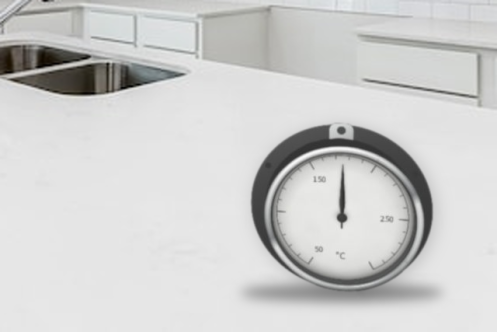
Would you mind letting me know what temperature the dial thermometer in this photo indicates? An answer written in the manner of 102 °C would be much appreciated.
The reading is 175 °C
